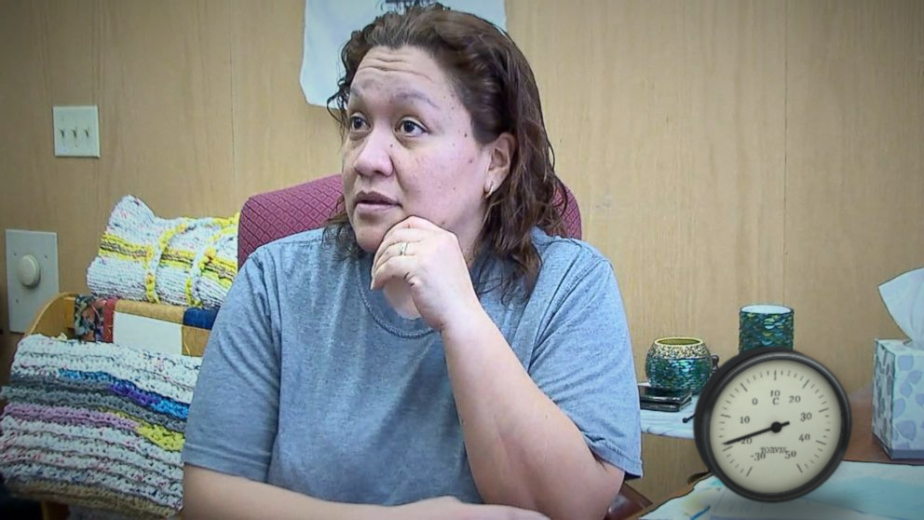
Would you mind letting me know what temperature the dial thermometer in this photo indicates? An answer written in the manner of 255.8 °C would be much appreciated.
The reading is -18 °C
